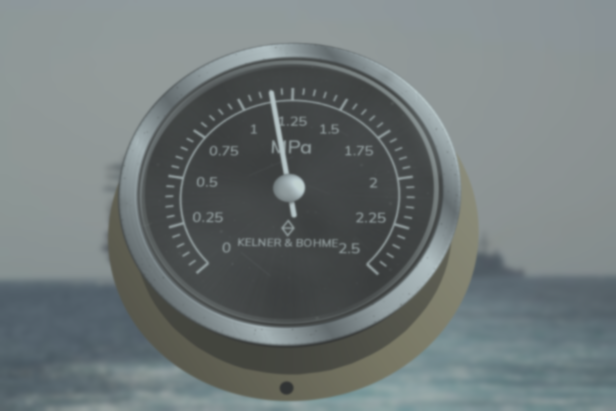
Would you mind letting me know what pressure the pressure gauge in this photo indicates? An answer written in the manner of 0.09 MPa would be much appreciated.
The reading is 1.15 MPa
